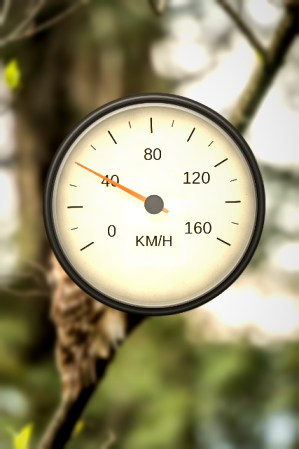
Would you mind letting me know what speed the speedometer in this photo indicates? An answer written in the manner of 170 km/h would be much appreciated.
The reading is 40 km/h
